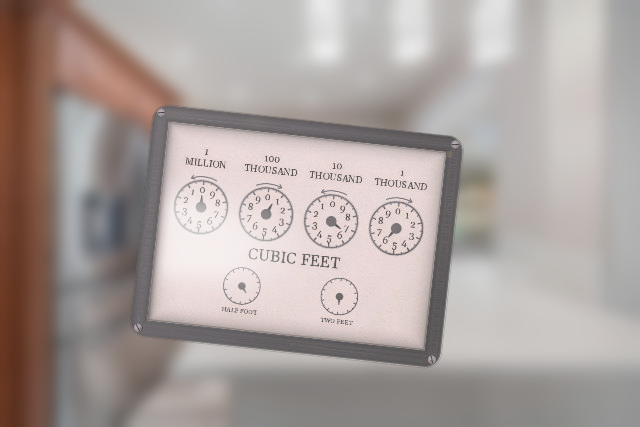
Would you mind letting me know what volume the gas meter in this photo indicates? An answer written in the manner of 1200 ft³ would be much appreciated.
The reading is 6600 ft³
